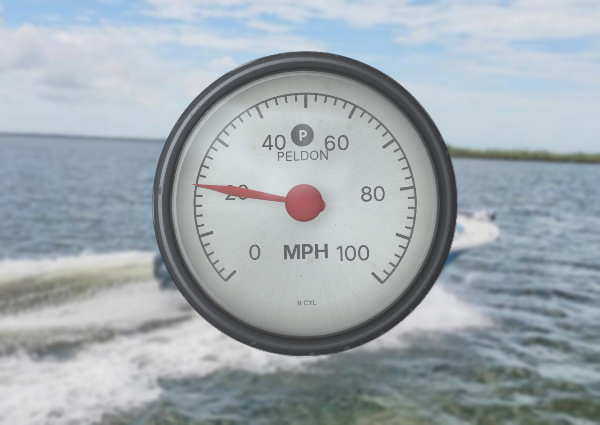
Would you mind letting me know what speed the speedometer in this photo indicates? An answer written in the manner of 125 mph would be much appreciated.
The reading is 20 mph
